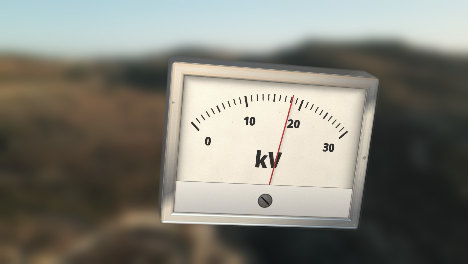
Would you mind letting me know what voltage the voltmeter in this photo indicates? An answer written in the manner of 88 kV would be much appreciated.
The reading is 18 kV
